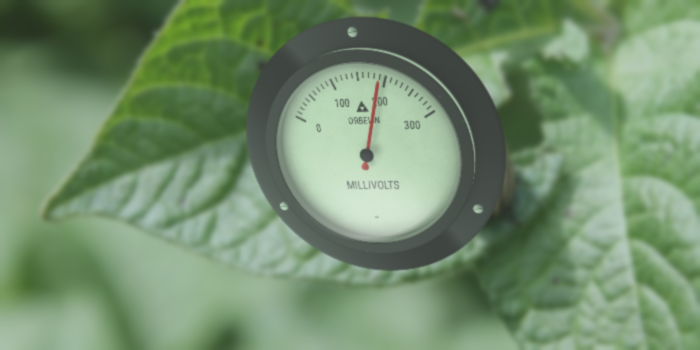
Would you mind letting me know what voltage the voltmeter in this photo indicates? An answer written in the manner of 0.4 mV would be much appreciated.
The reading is 190 mV
